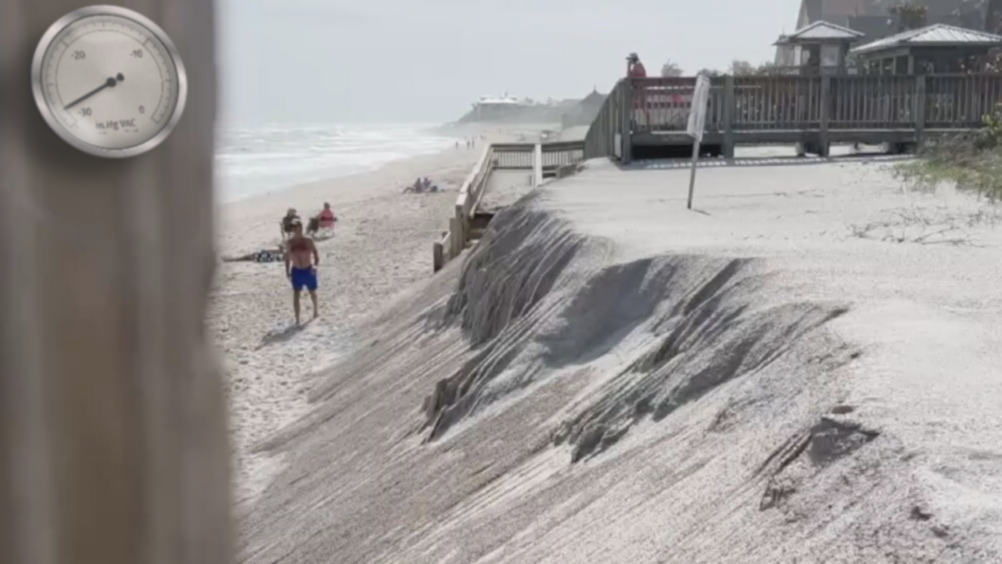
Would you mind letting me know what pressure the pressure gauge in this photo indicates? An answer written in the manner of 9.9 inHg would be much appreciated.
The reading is -28 inHg
